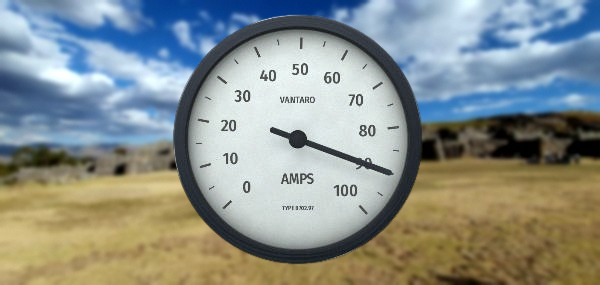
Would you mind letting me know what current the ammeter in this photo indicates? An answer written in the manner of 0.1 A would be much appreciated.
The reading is 90 A
